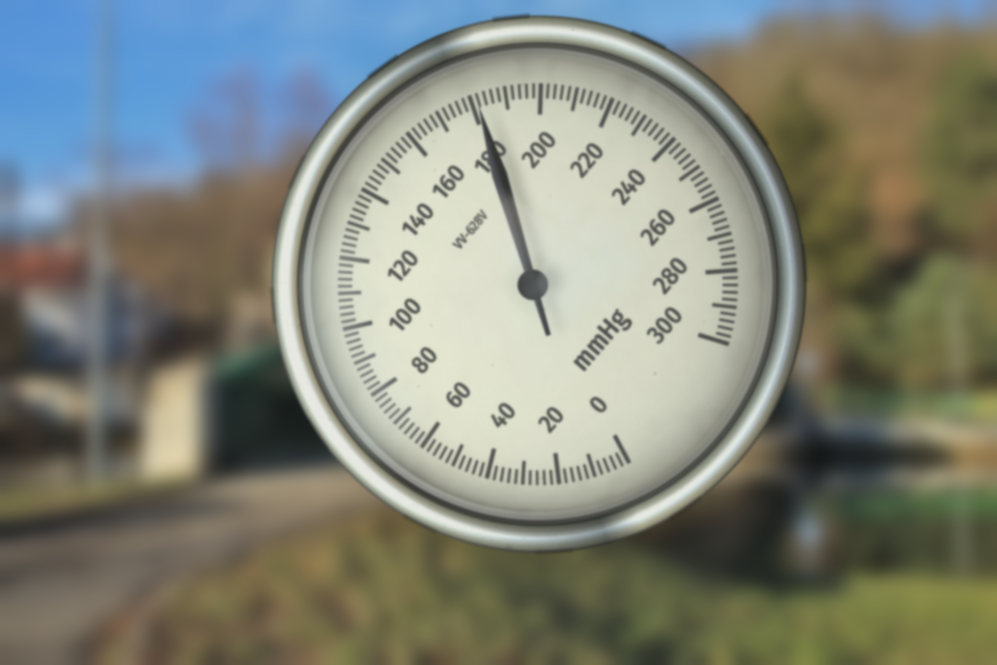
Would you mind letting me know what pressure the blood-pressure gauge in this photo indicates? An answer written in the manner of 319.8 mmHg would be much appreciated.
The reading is 182 mmHg
